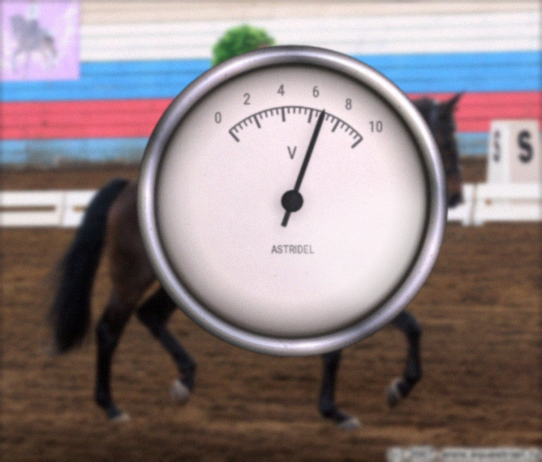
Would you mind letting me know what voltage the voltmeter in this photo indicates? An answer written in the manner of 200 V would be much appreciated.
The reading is 6.8 V
